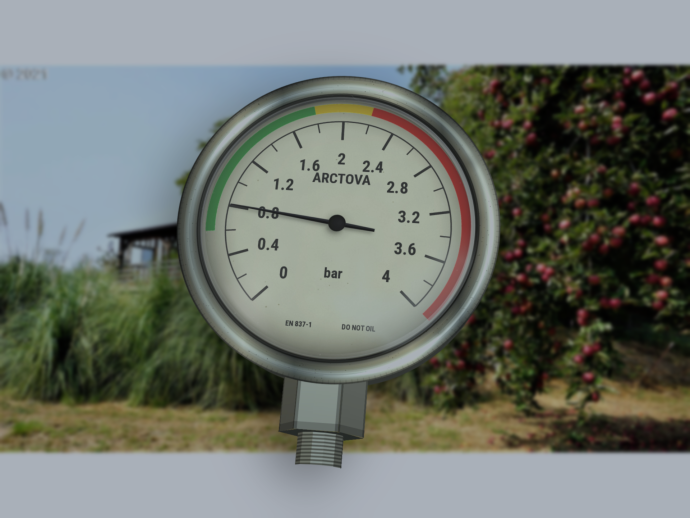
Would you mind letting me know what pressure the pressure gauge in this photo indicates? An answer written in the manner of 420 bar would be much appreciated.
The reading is 0.8 bar
